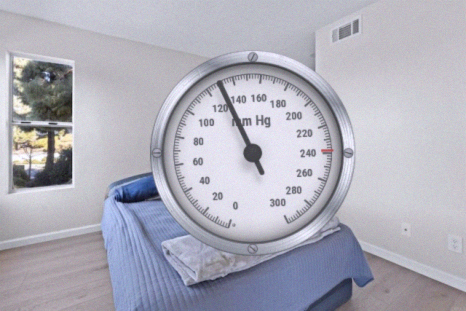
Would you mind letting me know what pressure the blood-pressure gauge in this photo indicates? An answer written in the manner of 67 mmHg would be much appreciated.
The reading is 130 mmHg
